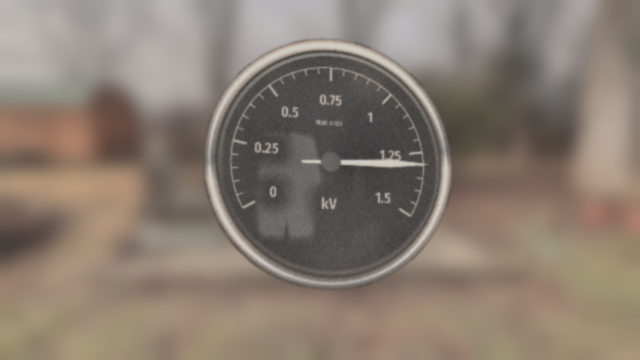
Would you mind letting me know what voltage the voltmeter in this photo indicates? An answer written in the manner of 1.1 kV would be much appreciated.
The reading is 1.3 kV
